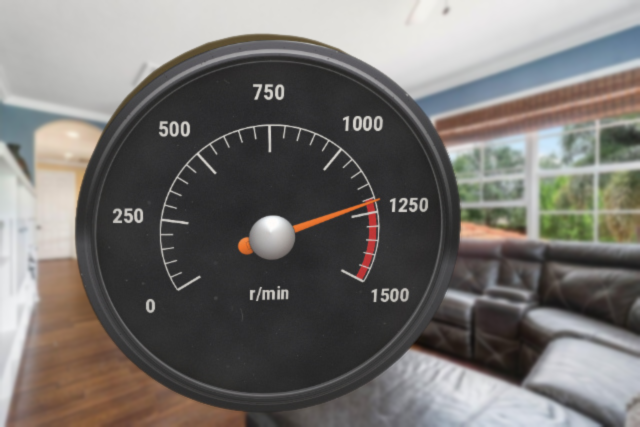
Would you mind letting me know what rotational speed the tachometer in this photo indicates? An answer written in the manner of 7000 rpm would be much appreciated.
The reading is 1200 rpm
